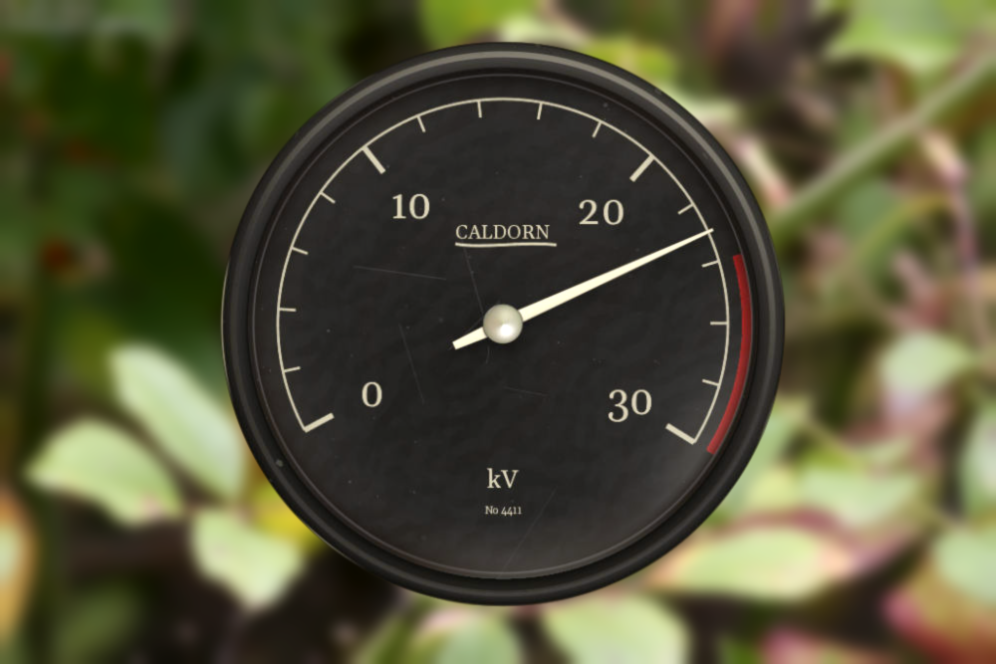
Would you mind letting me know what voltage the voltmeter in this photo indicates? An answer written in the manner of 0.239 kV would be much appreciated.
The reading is 23 kV
